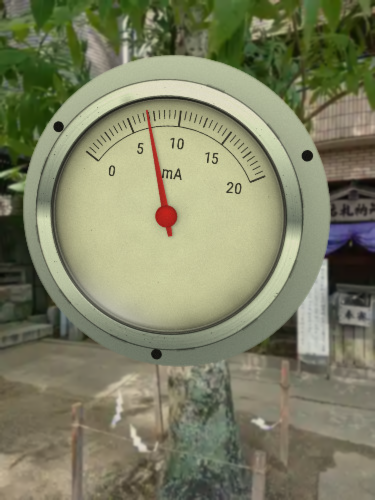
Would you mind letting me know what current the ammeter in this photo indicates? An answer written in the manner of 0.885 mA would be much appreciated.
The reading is 7 mA
